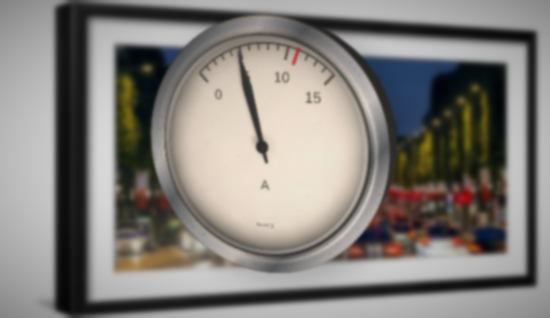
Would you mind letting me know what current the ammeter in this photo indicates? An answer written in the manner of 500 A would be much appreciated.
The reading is 5 A
